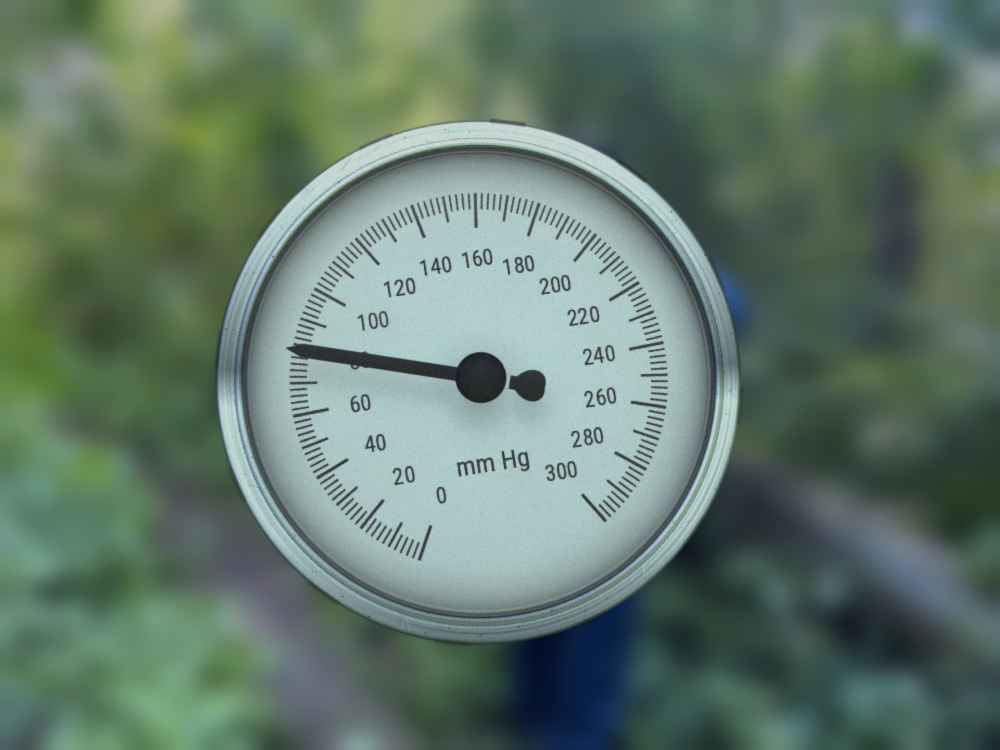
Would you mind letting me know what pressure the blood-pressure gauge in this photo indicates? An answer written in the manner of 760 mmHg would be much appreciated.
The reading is 80 mmHg
